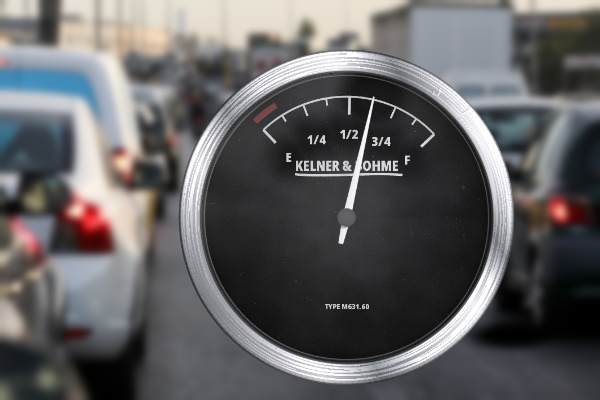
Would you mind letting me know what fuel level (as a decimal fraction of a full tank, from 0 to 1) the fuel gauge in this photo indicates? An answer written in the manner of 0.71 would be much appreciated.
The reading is 0.625
